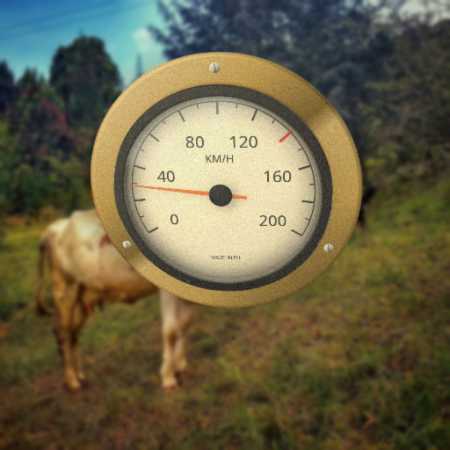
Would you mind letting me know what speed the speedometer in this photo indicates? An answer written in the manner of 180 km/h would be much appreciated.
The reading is 30 km/h
